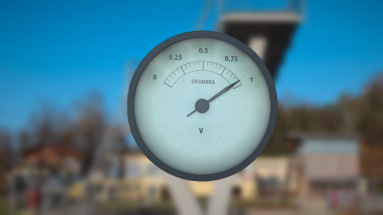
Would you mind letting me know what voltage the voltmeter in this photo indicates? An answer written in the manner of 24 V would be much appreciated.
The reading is 0.95 V
